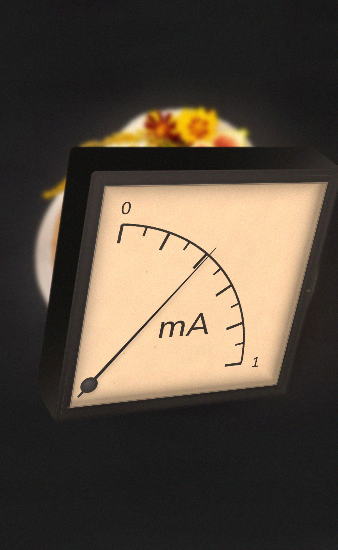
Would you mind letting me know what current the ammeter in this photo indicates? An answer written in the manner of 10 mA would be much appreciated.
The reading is 0.4 mA
